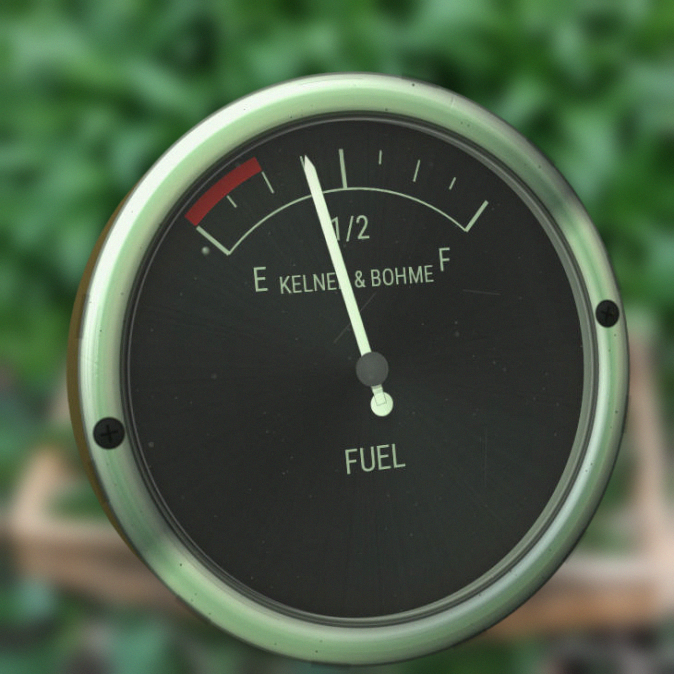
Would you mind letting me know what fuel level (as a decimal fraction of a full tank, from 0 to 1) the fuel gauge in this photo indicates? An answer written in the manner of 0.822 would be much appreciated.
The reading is 0.375
